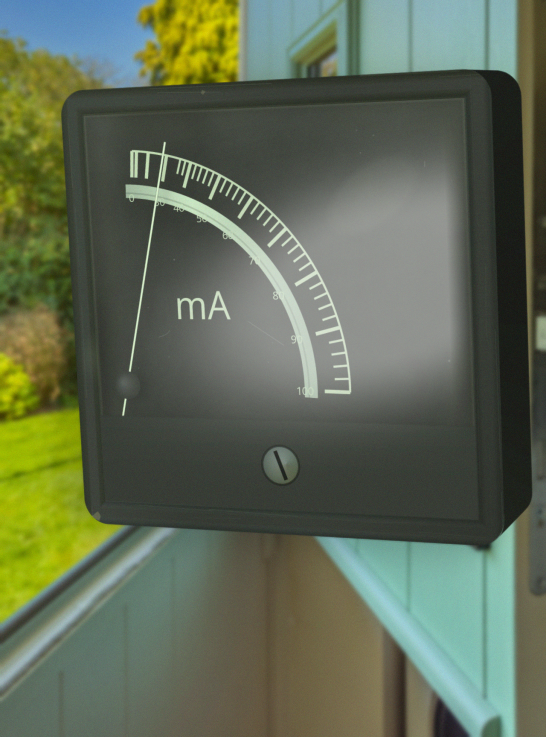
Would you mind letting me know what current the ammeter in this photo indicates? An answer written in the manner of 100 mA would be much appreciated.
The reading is 30 mA
